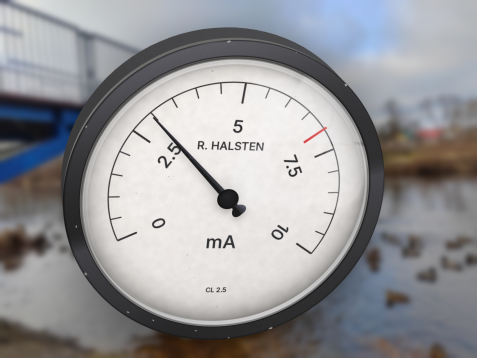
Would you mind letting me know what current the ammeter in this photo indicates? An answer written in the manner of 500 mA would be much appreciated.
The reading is 3 mA
